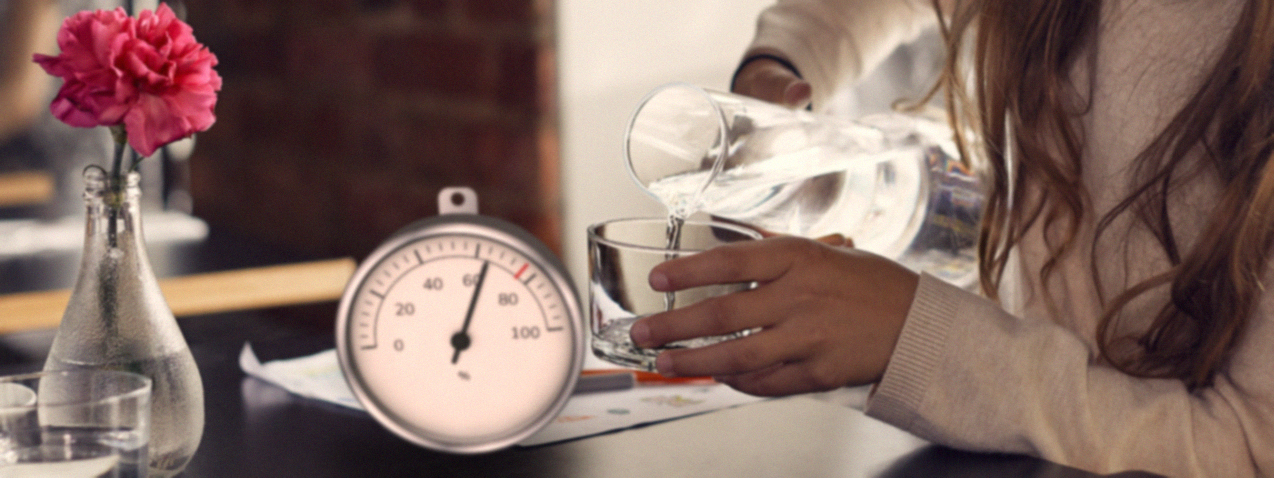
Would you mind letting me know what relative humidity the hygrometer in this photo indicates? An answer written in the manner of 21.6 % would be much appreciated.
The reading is 64 %
